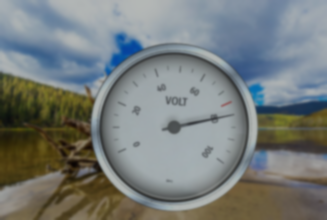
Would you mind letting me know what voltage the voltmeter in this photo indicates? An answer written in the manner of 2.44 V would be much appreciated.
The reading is 80 V
